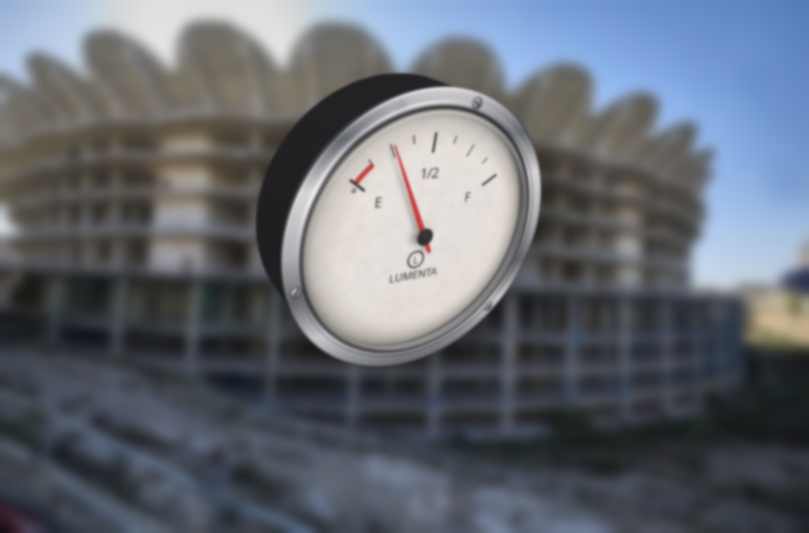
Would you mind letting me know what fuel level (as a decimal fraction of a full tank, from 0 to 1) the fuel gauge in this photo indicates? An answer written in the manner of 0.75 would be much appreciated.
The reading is 0.25
